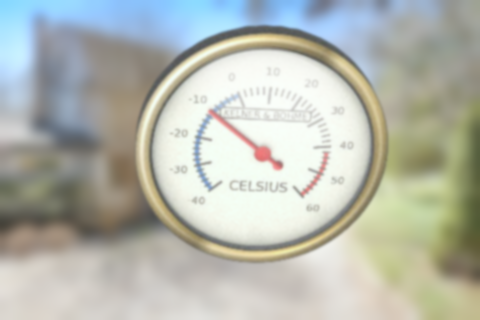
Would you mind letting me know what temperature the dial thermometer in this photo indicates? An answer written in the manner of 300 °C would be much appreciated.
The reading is -10 °C
